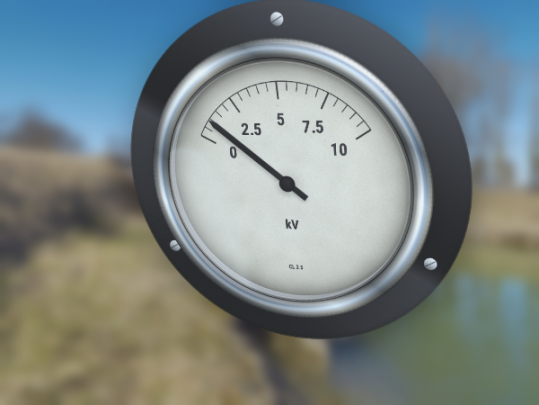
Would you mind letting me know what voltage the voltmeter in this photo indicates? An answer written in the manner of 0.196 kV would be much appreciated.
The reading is 1 kV
